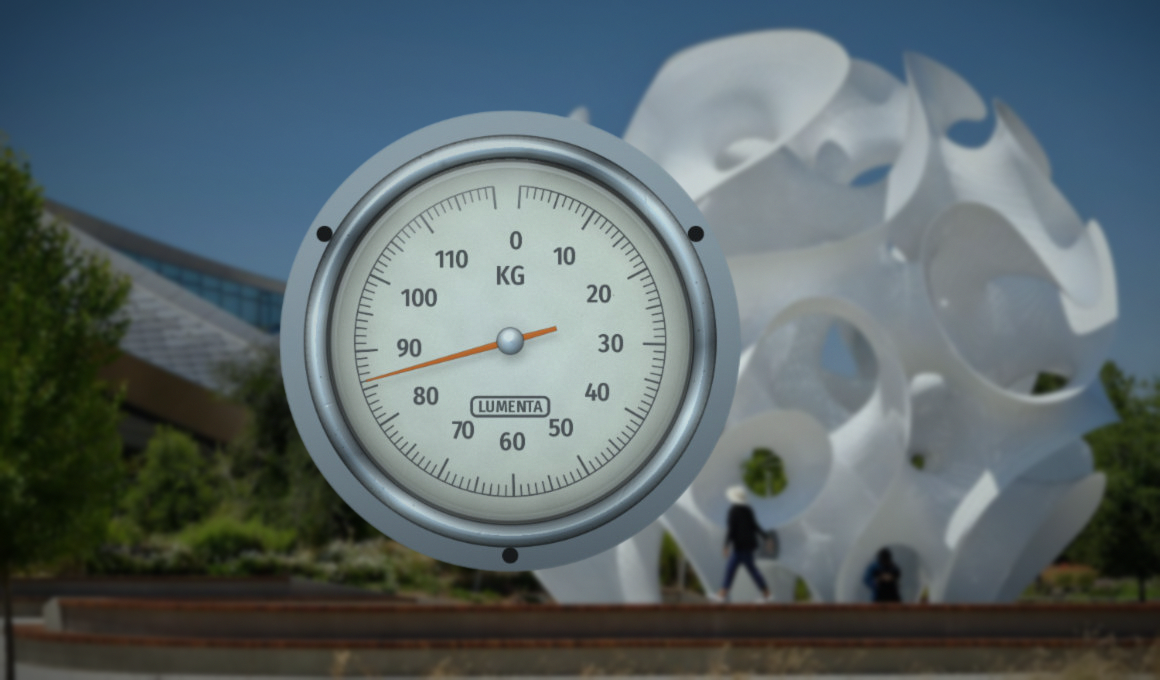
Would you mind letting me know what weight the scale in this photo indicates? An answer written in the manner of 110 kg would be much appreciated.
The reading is 86 kg
